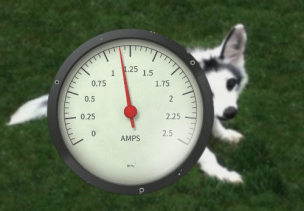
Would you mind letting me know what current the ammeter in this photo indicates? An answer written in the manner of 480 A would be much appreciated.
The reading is 1.15 A
